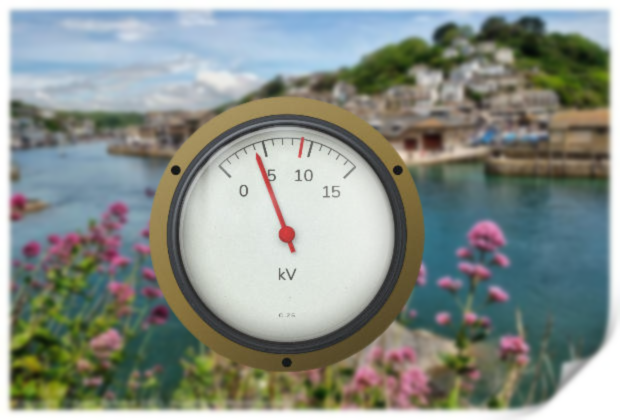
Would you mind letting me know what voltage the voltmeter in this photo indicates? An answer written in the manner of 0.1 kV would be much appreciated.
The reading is 4 kV
